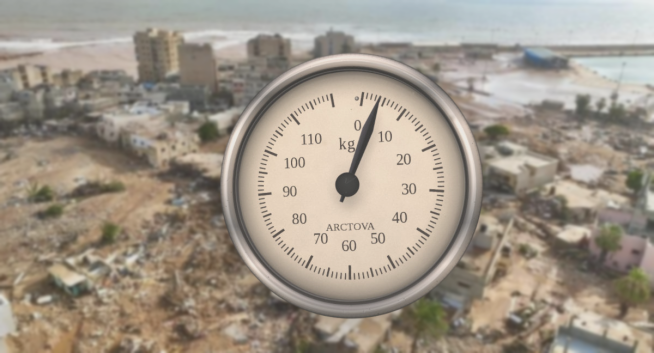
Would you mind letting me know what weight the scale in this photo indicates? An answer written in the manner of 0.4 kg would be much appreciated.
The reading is 4 kg
